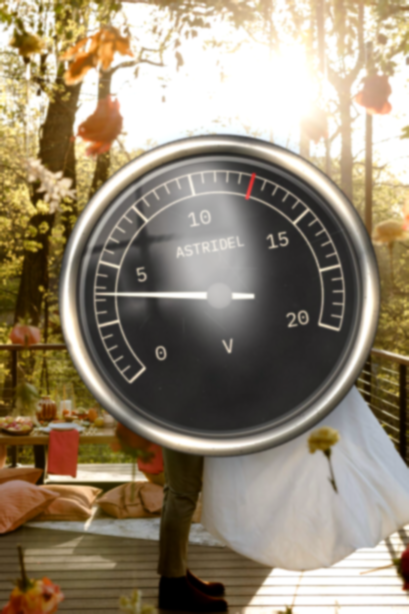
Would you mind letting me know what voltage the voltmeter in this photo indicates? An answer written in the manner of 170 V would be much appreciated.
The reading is 3.75 V
